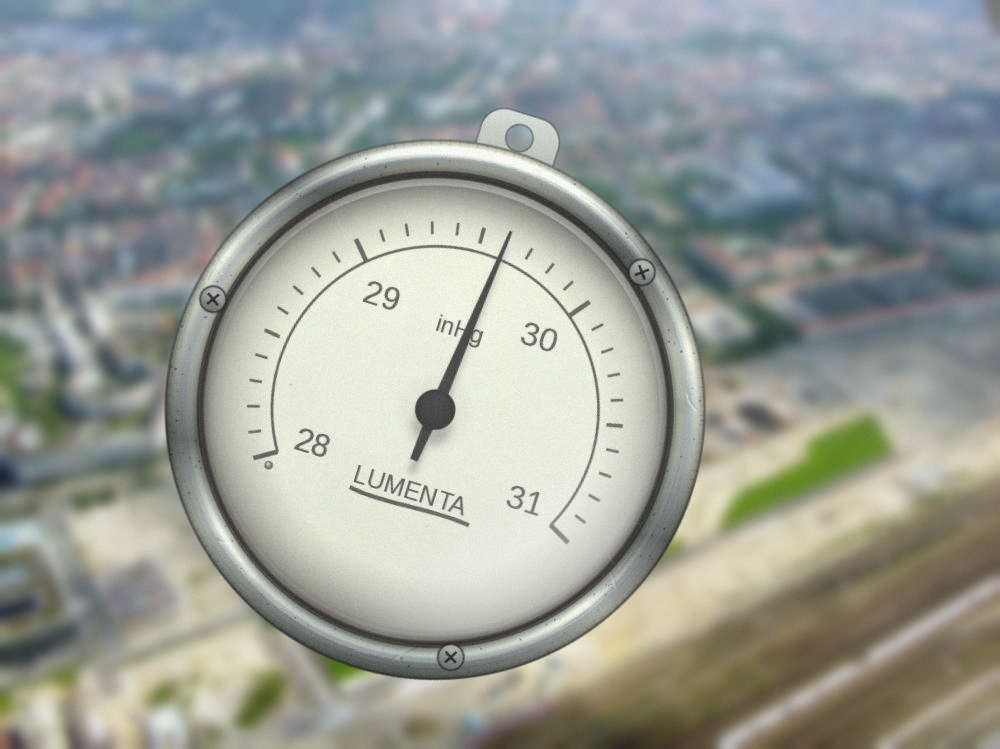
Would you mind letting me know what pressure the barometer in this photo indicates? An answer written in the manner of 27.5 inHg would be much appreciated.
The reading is 29.6 inHg
